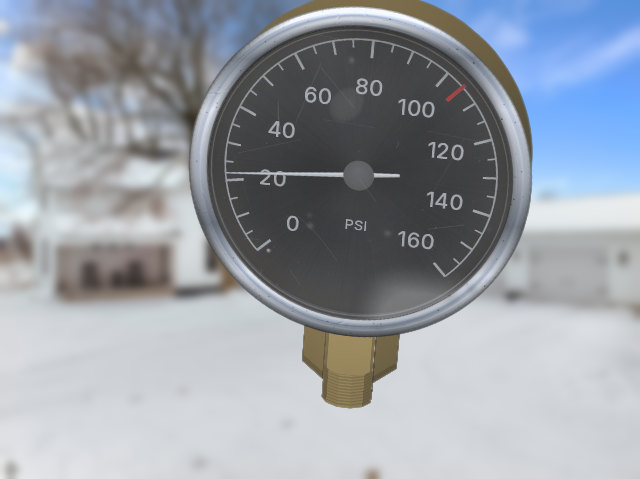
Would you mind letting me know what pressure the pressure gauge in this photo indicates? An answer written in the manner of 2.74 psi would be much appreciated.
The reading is 22.5 psi
